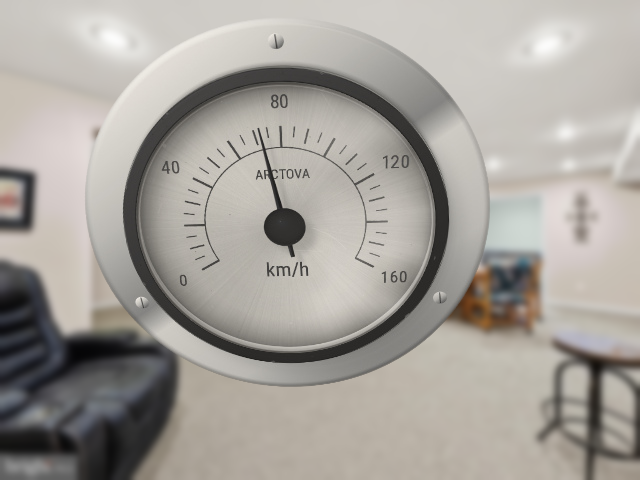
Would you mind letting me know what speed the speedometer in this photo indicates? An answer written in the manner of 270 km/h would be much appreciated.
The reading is 72.5 km/h
